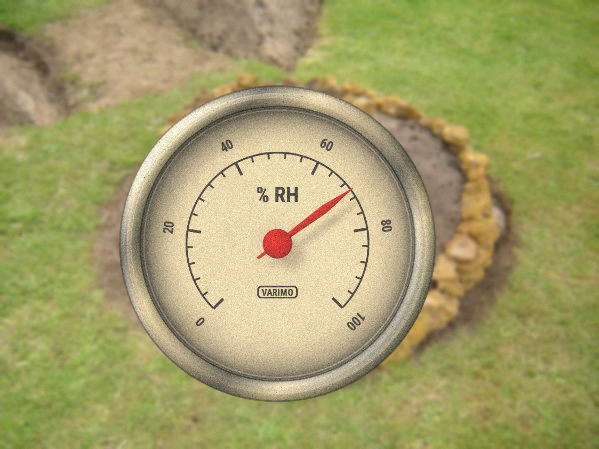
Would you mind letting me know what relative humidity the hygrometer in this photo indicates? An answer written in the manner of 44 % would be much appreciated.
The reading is 70 %
